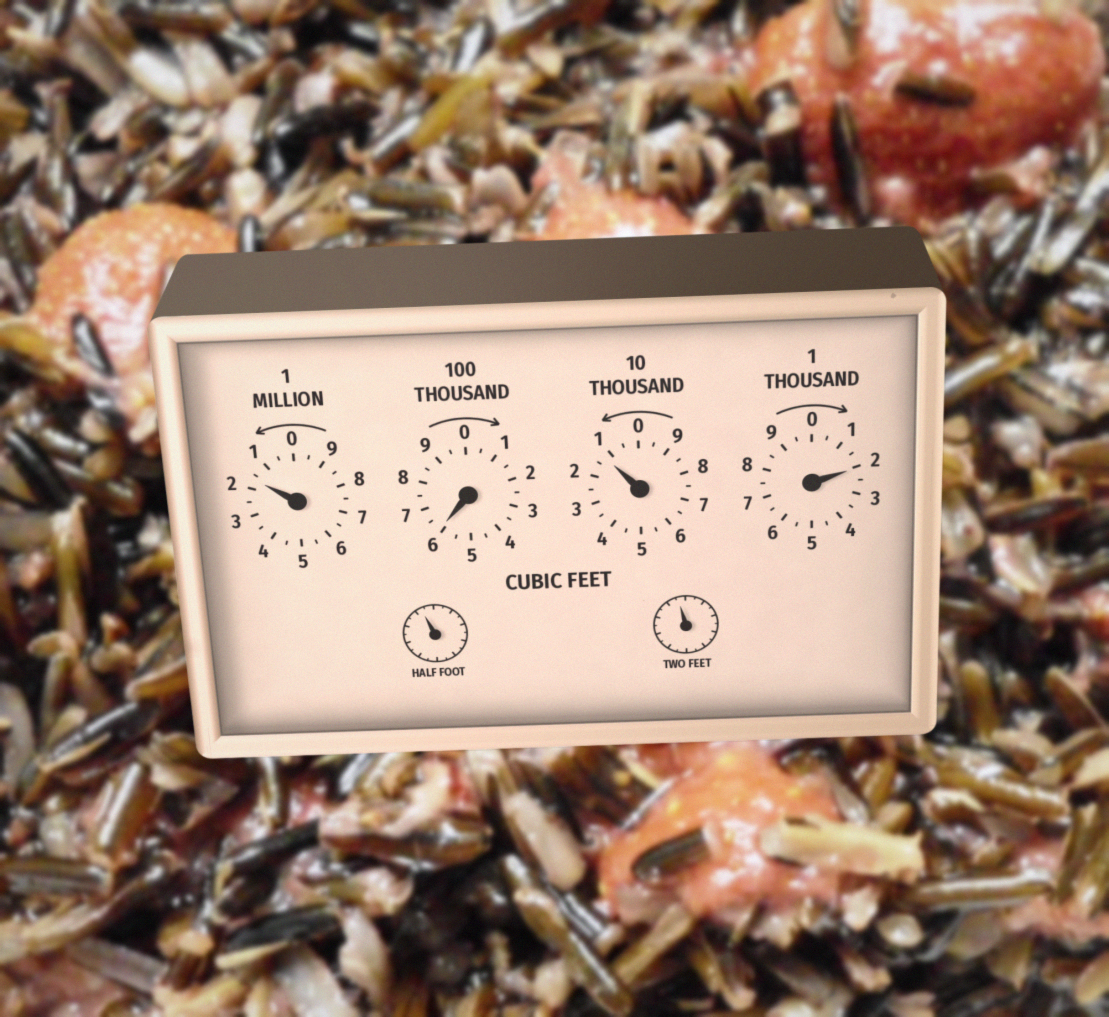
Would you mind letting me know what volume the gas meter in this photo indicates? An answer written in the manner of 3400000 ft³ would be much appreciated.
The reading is 161200 ft³
